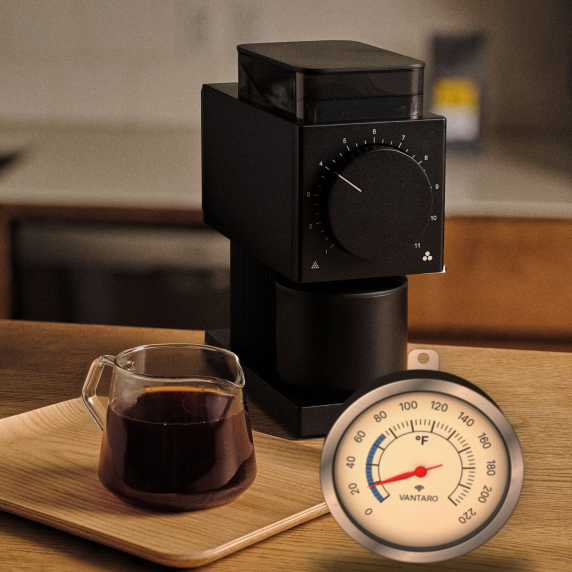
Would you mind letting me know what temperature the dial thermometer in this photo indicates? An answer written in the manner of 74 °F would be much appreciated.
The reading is 20 °F
